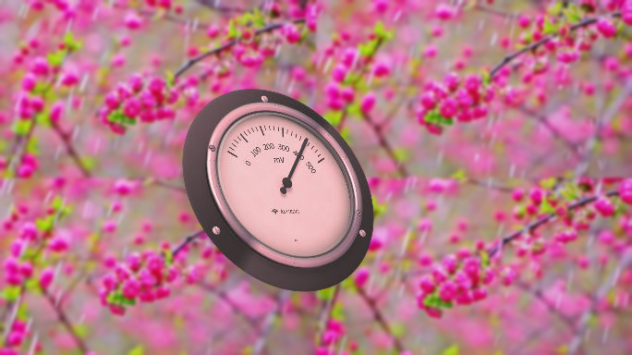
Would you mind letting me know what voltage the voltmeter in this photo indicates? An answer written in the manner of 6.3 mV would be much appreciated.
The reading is 400 mV
